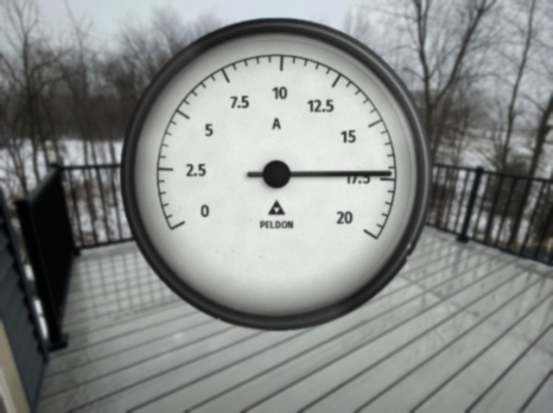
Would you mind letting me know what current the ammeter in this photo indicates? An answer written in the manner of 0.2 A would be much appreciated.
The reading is 17.25 A
